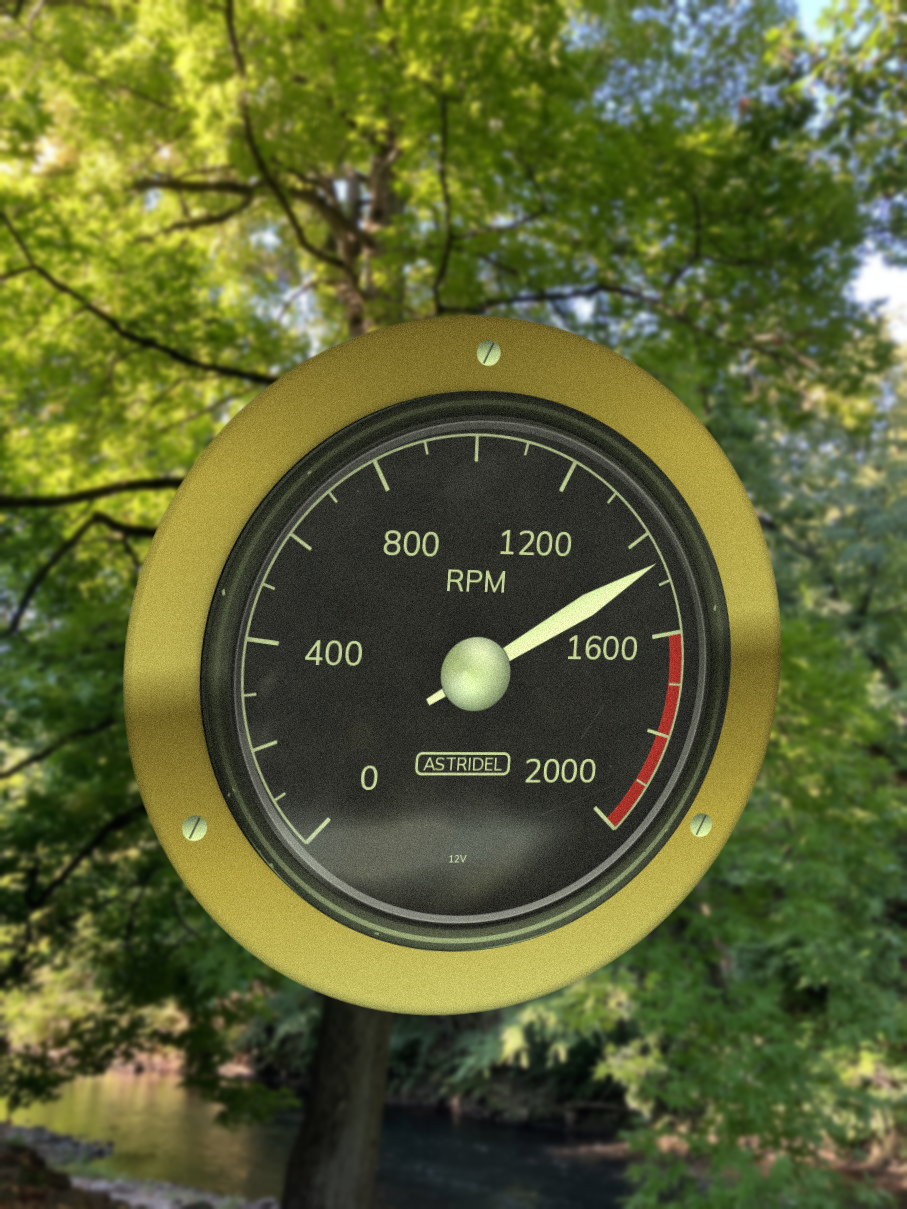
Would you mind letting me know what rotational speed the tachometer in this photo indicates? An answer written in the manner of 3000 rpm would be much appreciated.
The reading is 1450 rpm
